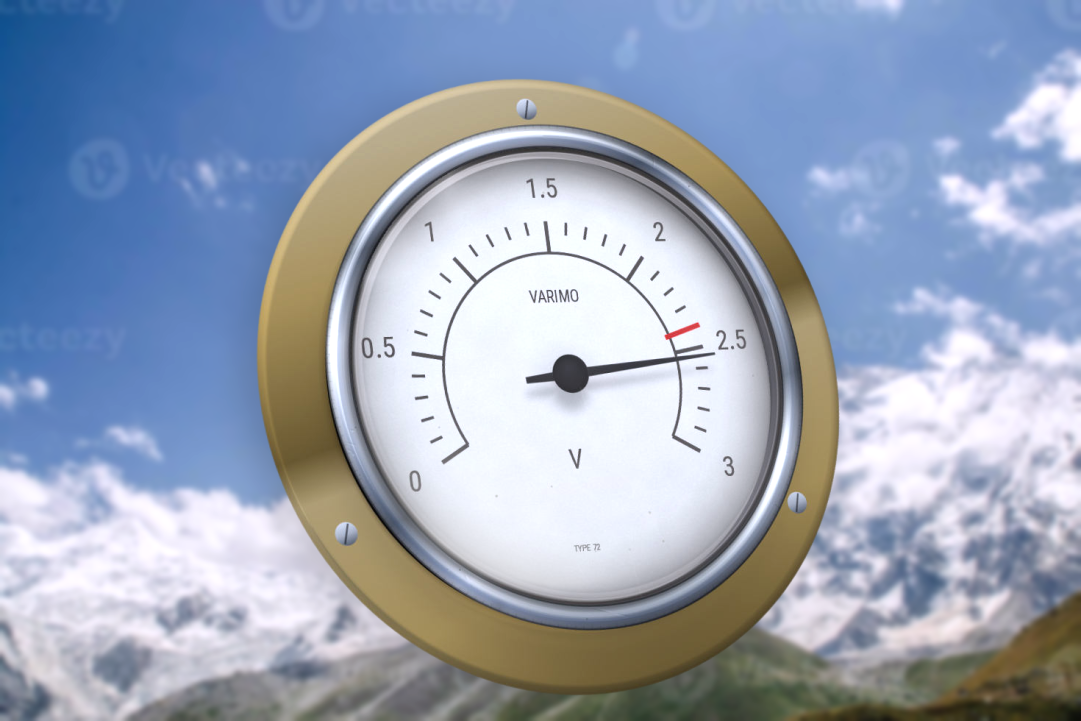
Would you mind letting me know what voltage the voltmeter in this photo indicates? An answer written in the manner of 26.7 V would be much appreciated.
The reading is 2.55 V
